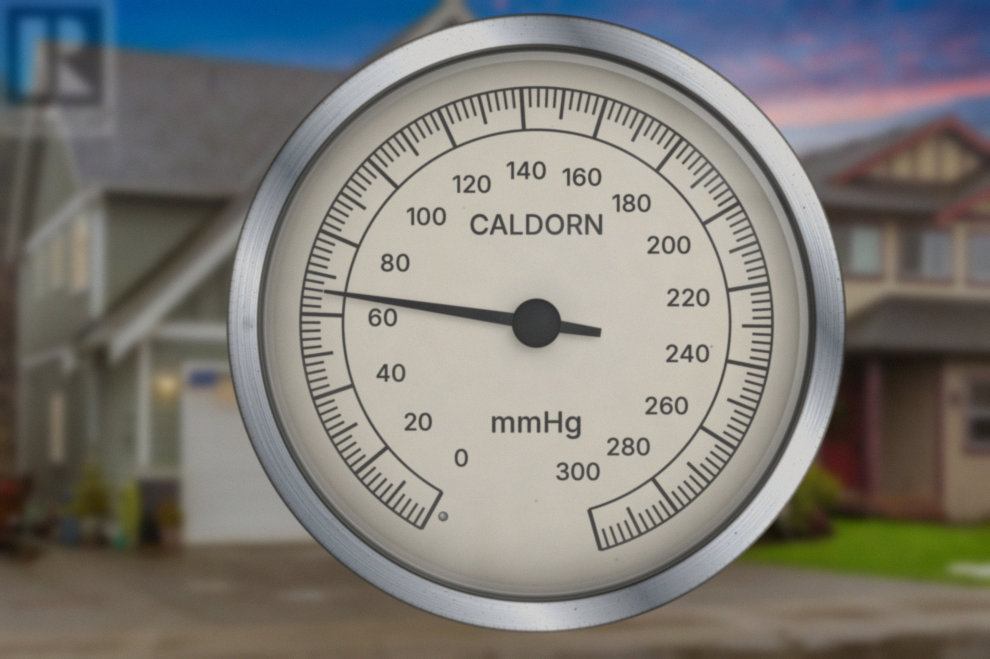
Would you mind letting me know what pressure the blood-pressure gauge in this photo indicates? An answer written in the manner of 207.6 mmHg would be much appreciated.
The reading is 66 mmHg
